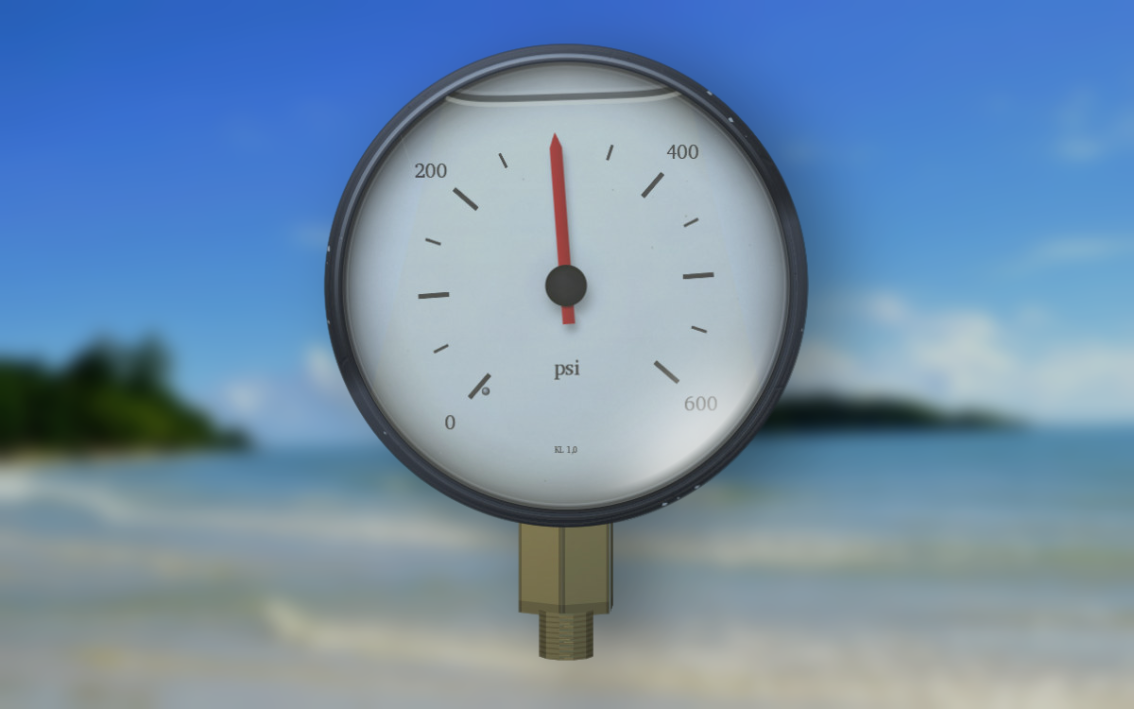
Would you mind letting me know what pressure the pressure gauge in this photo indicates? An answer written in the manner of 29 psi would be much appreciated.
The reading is 300 psi
